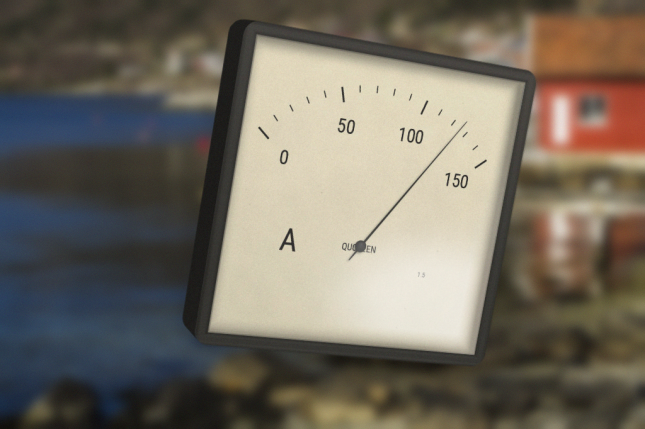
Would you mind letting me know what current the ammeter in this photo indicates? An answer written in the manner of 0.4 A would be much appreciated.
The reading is 125 A
